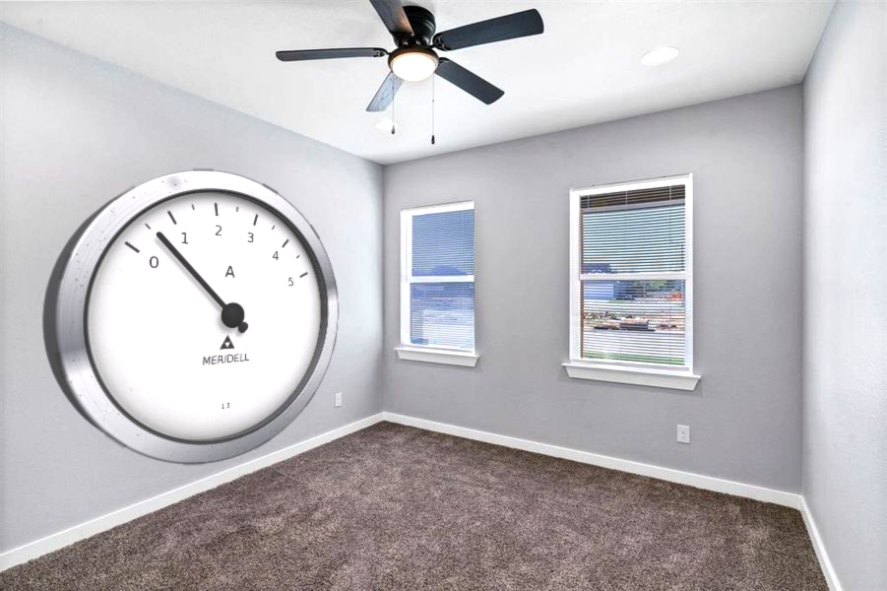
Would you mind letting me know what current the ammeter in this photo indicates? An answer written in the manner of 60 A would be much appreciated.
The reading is 0.5 A
